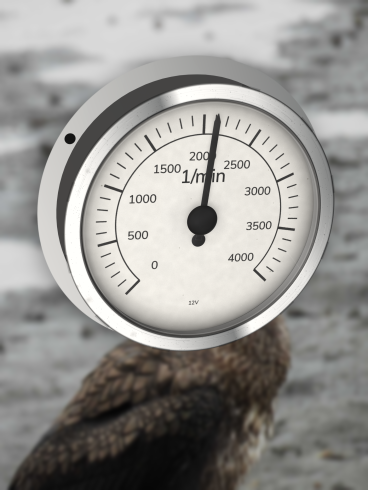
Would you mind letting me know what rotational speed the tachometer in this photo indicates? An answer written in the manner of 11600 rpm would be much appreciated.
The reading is 2100 rpm
